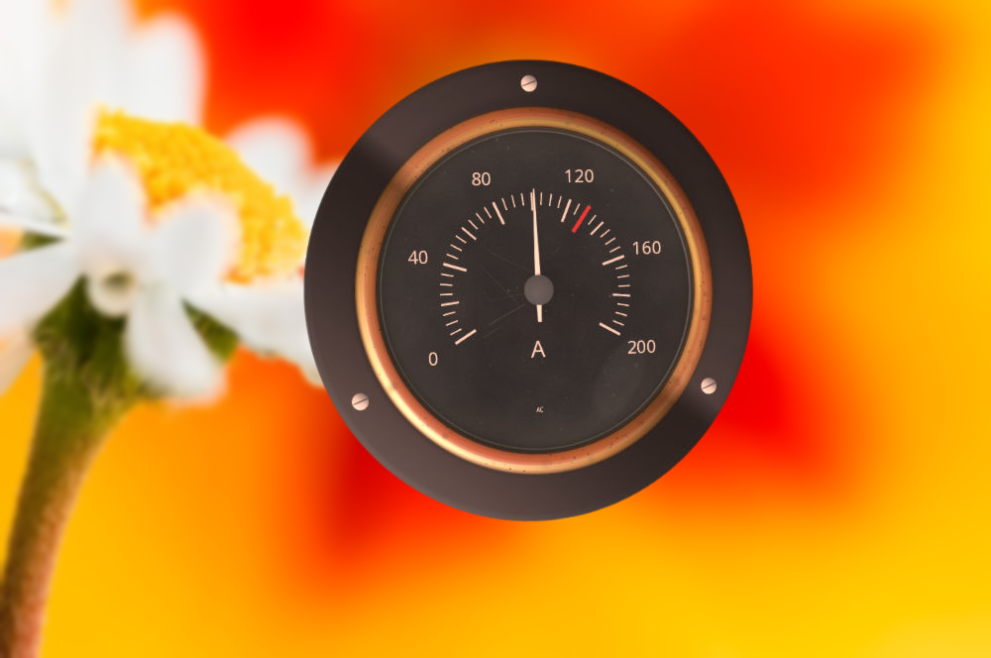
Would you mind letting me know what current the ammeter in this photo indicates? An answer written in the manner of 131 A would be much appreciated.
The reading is 100 A
